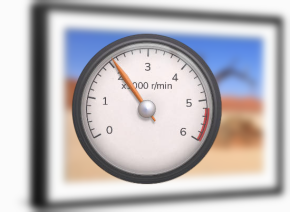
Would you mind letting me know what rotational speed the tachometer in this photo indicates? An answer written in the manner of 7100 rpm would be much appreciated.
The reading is 2100 rpm
